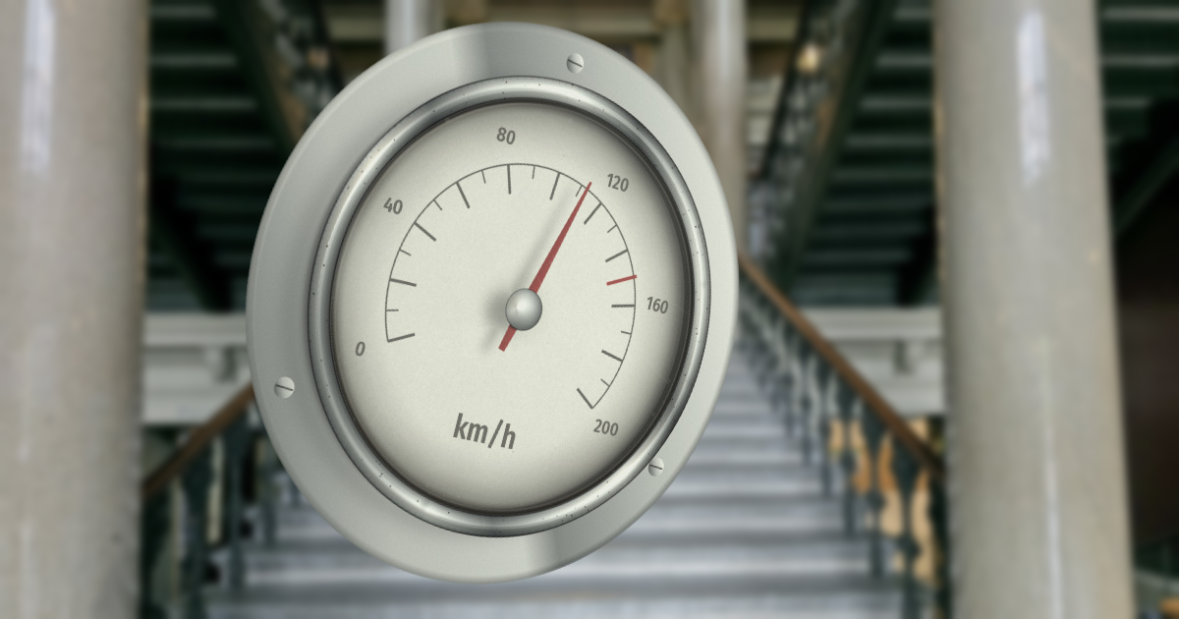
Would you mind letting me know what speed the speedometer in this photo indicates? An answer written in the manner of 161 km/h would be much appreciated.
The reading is 110 km/h
